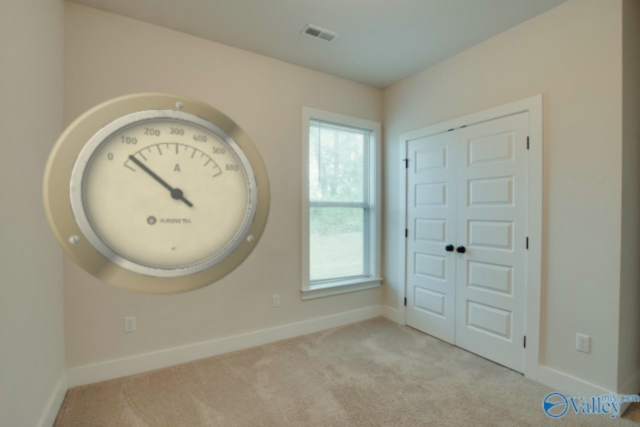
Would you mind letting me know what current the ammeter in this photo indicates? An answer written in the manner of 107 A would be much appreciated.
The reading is 50 A
